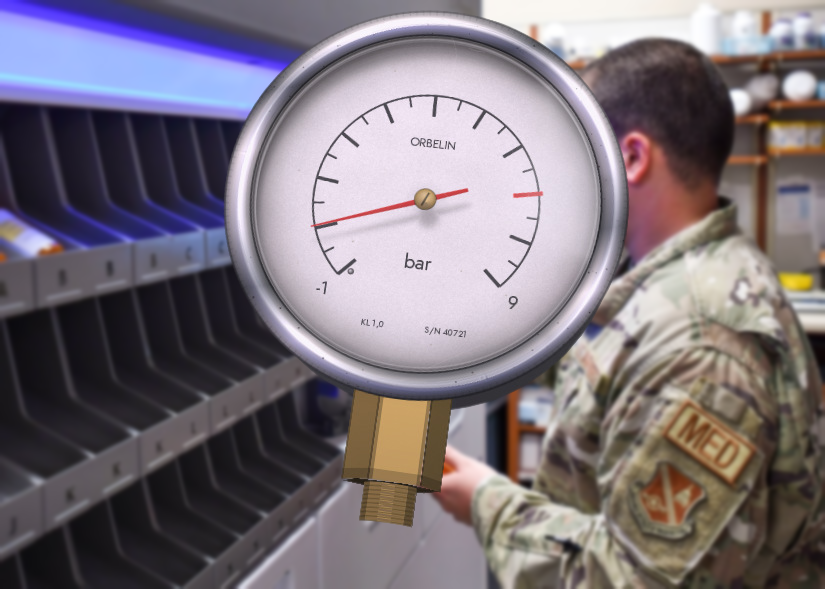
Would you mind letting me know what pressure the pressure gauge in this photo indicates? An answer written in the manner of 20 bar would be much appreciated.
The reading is 0 bar
